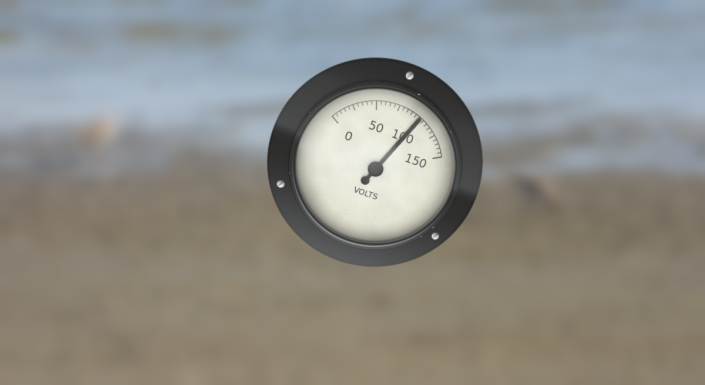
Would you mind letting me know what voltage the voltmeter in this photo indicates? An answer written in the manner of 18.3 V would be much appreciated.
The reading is 100 V
